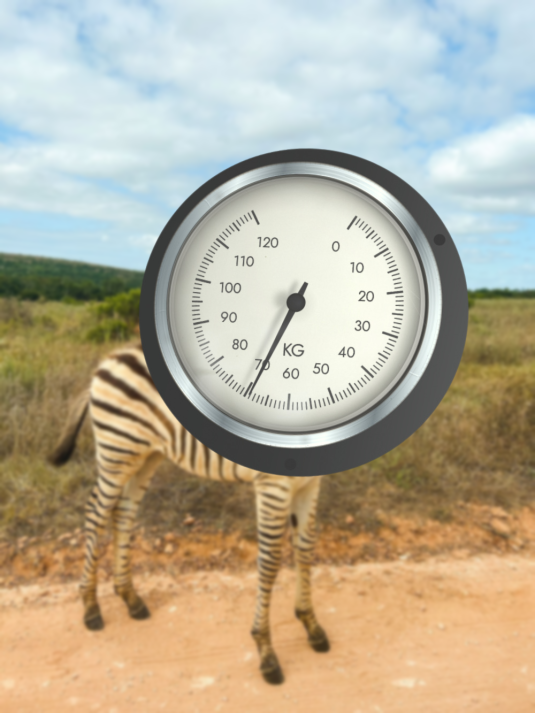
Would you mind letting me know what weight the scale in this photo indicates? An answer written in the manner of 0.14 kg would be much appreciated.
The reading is 69 kg
